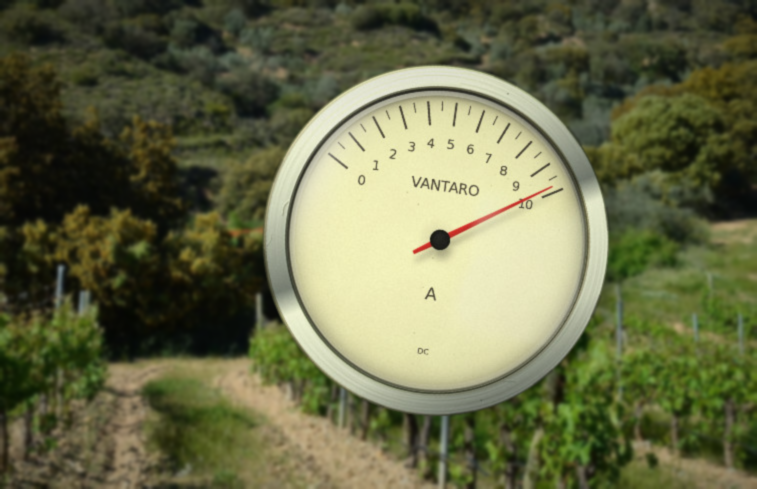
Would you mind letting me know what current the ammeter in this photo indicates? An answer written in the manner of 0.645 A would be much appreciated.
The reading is 9.75 A
